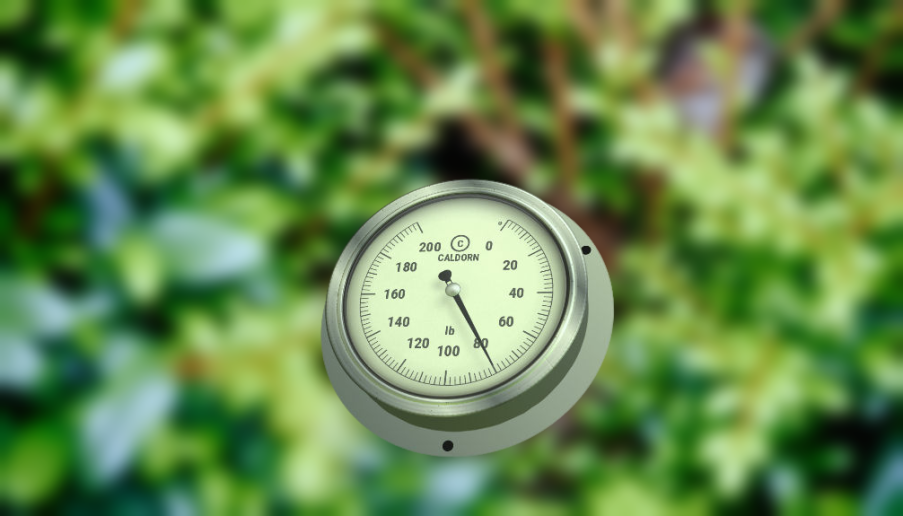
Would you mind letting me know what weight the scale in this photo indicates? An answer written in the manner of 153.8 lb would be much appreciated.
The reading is 80 lb
